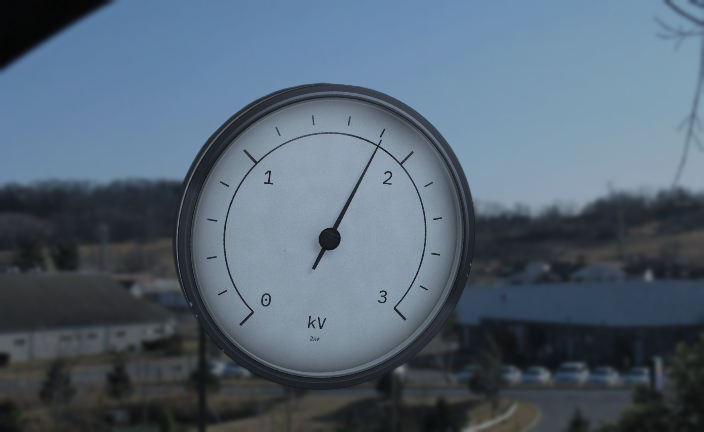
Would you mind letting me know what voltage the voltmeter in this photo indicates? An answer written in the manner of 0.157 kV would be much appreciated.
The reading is 1.8 kV
